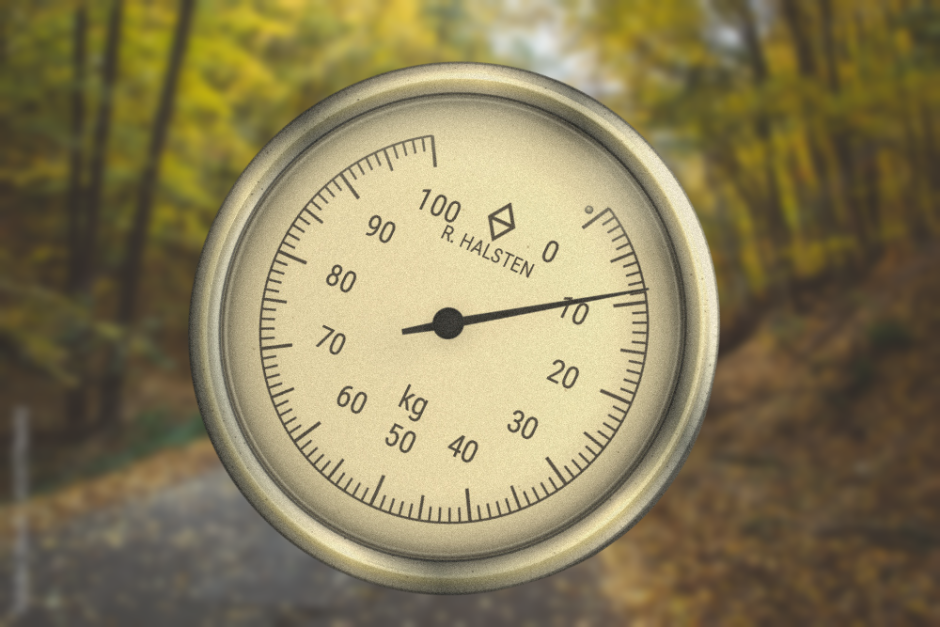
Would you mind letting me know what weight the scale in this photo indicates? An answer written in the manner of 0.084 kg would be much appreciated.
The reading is 9 kg
